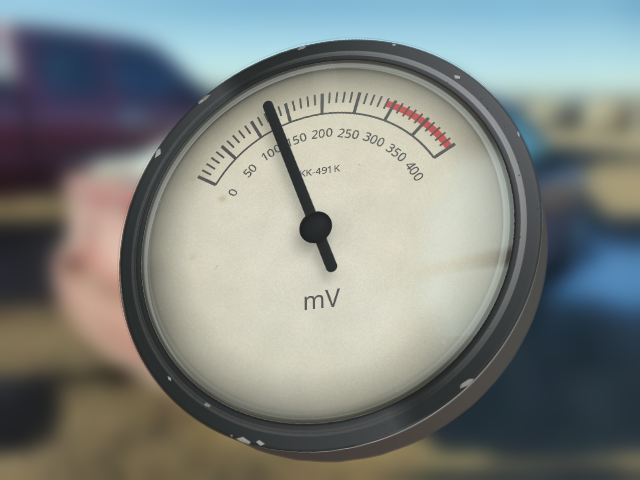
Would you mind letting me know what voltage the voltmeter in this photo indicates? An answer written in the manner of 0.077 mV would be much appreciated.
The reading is 130 mV
